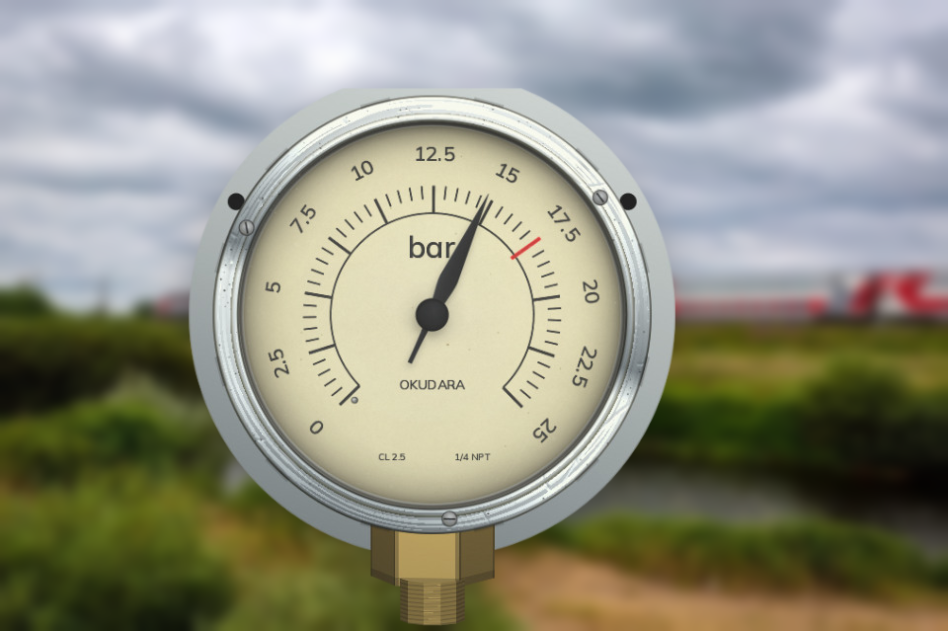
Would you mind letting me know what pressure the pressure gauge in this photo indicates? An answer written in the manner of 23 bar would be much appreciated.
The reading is 14.75 bar
